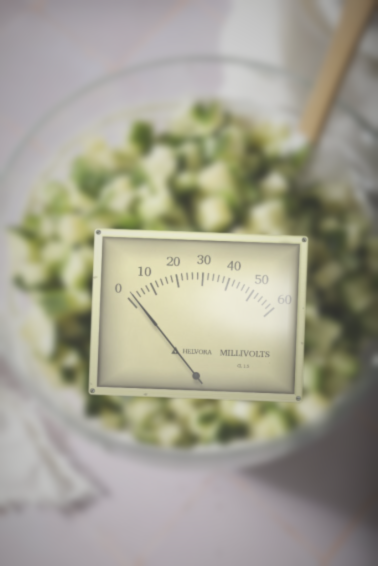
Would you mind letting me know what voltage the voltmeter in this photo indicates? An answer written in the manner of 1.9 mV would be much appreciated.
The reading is 2 mV
